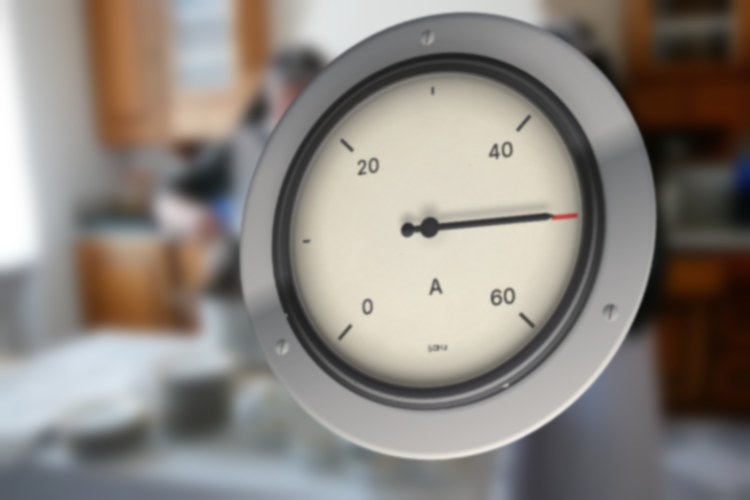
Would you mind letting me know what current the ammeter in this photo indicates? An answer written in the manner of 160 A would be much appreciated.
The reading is 50 A
